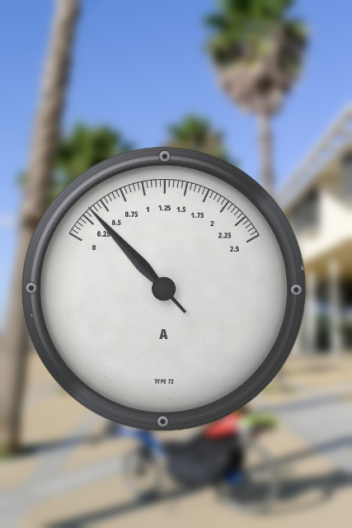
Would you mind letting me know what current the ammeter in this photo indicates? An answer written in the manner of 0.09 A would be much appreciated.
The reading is 0.35 A
